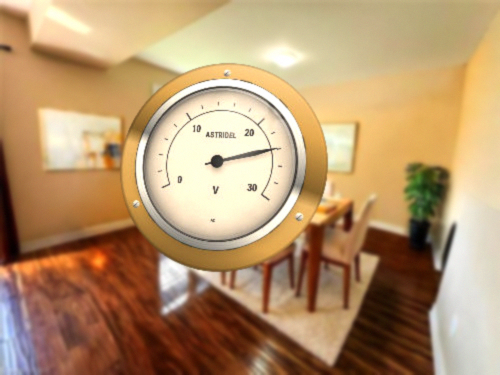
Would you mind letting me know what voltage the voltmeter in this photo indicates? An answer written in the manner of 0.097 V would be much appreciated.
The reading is 24 V
